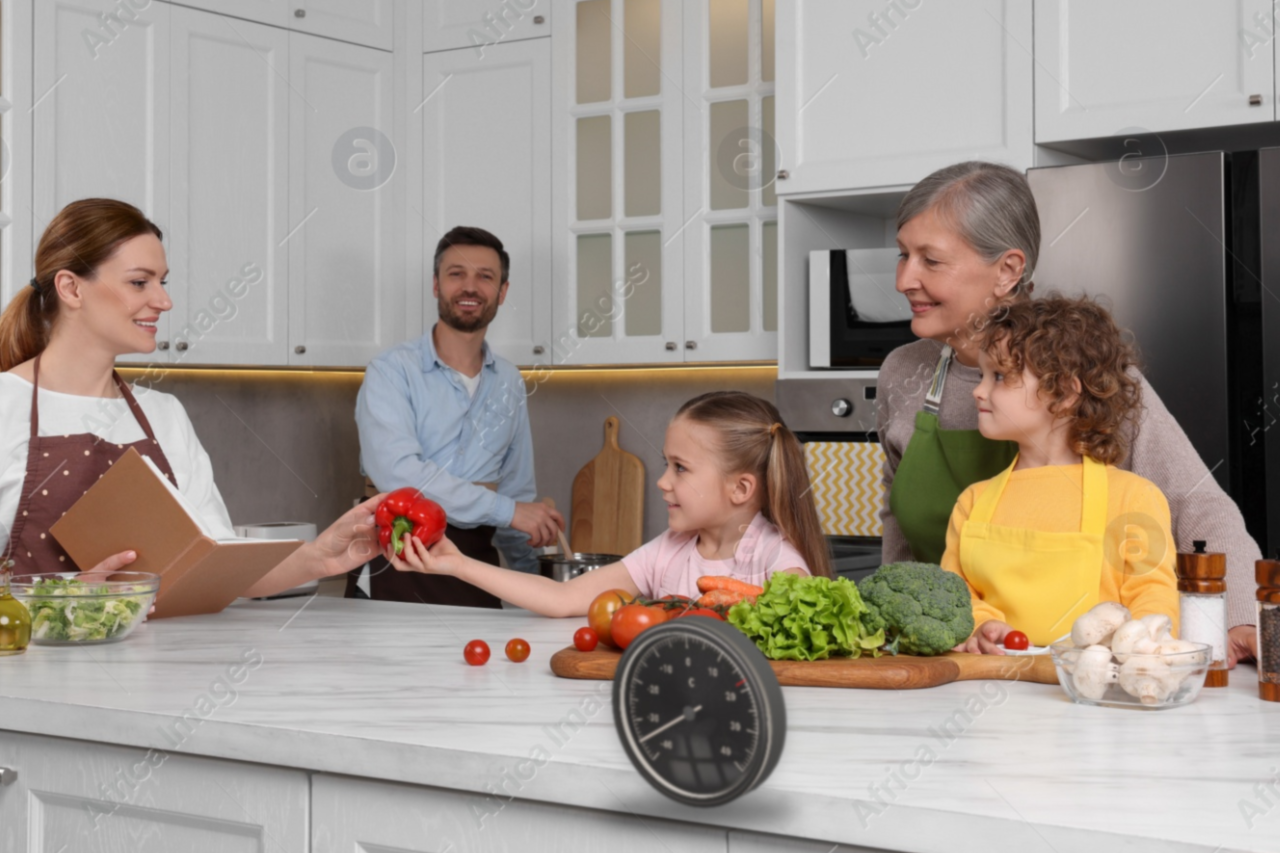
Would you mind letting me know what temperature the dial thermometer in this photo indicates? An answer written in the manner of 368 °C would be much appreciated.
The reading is -35 °C
